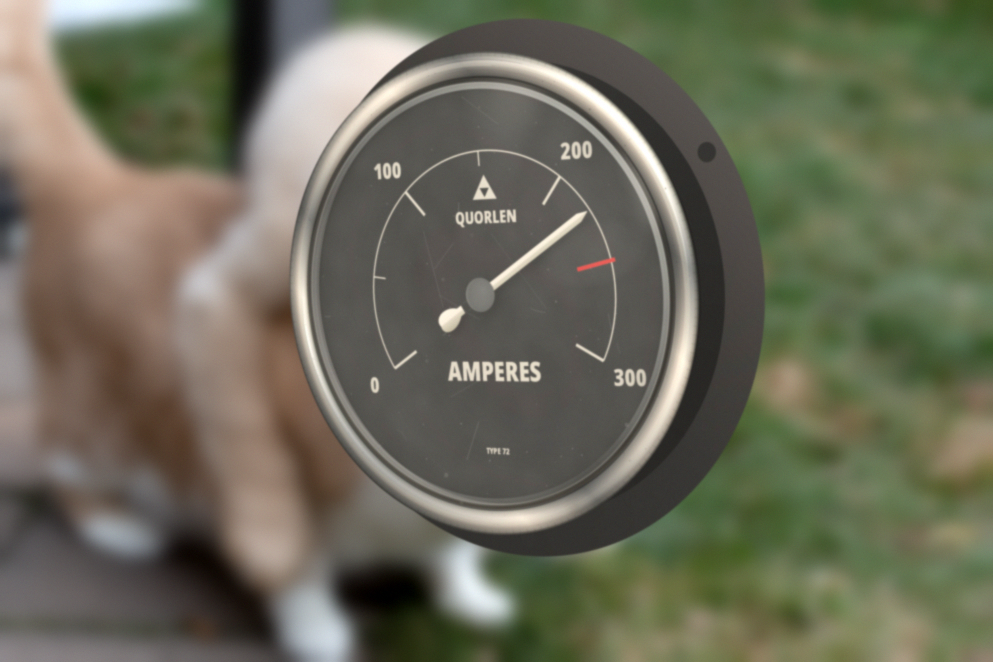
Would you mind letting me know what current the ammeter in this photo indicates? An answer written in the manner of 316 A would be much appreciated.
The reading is 225 A
